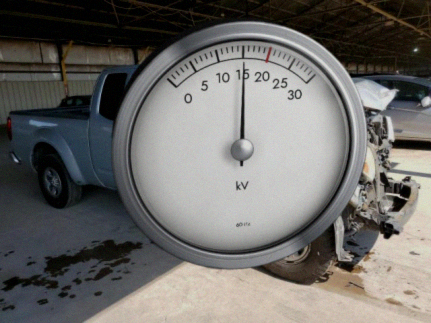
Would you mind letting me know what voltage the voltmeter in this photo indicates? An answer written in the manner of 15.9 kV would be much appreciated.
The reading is 15 kV
